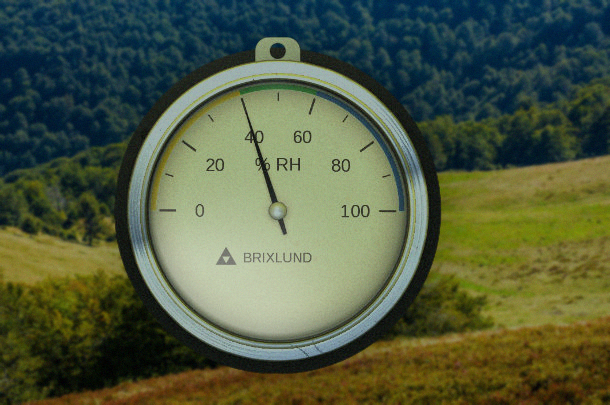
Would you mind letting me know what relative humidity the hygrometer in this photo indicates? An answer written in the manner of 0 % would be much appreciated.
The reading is 40 %
